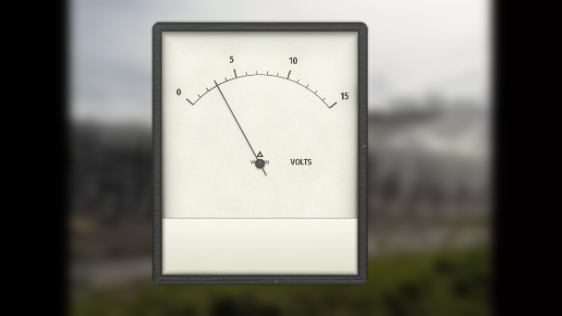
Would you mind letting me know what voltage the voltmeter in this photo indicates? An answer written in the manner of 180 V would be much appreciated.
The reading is 3 V
